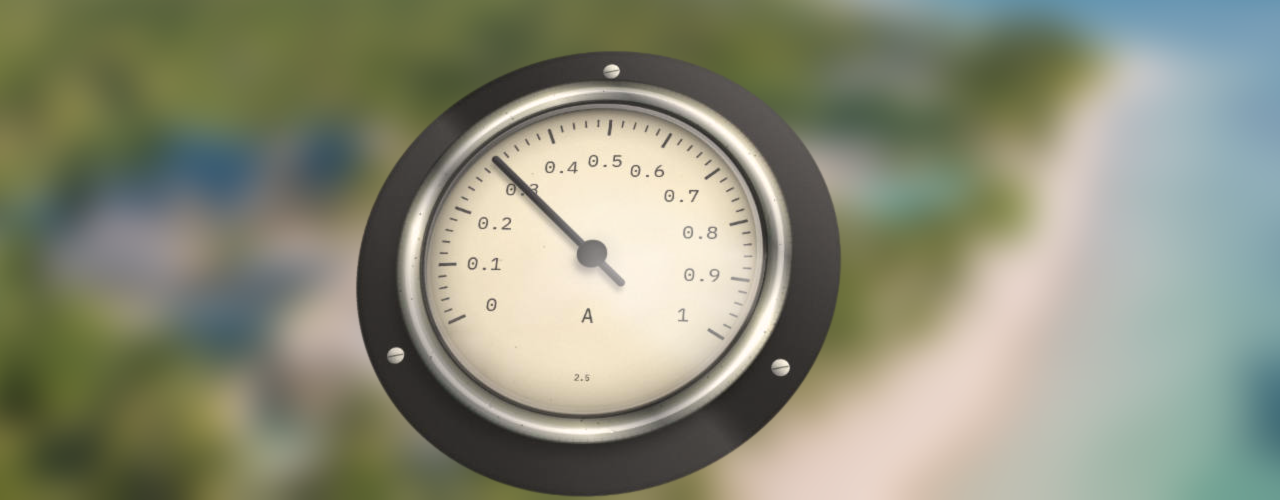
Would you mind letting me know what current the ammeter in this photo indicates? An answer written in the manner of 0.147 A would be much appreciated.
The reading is 0.3 A
